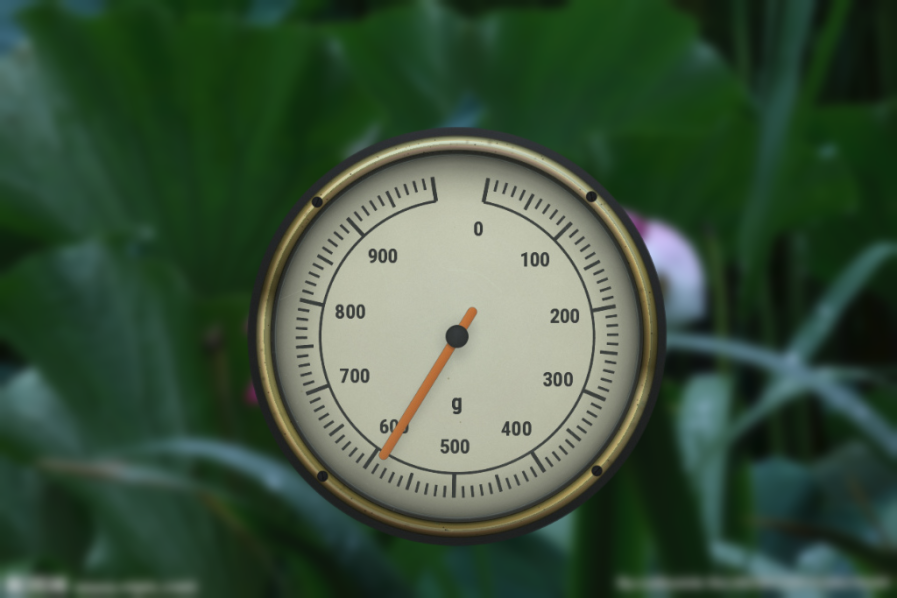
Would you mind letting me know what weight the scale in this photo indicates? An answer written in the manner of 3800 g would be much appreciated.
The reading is 590 g
